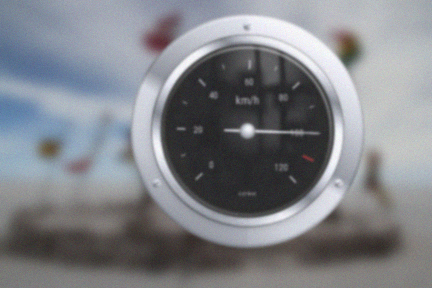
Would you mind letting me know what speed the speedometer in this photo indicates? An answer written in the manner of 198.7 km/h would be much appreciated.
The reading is 100 km/h
